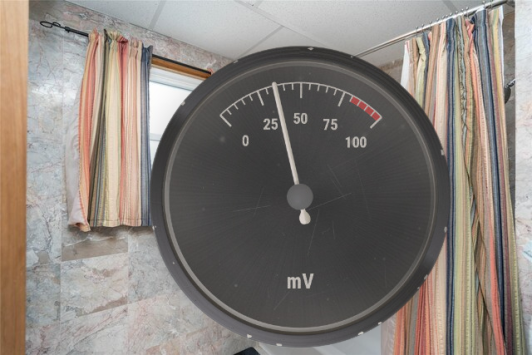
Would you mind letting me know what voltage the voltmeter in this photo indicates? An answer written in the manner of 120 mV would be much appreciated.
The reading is 35 mV
